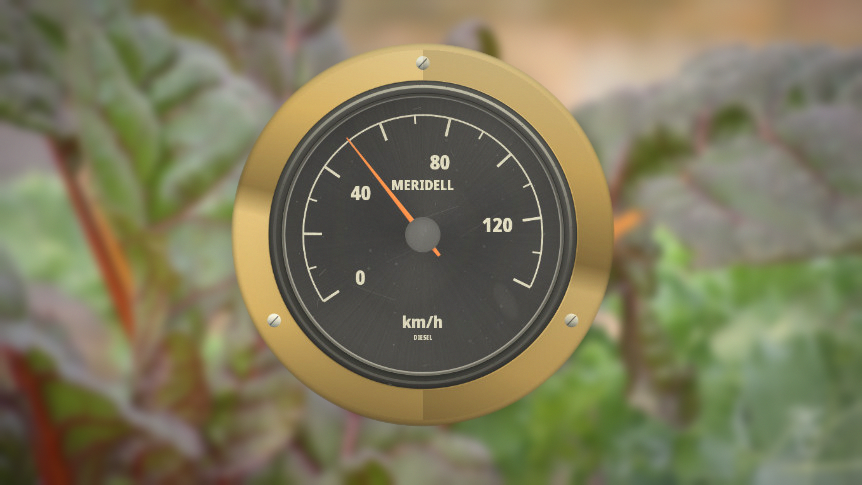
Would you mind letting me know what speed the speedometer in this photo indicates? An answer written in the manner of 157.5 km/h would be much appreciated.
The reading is 50 km/h
